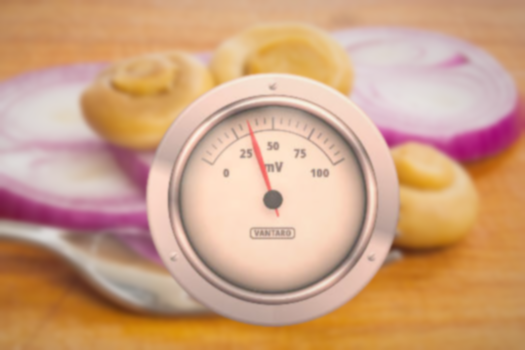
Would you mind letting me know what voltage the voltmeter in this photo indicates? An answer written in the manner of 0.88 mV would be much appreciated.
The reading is 35 mV
